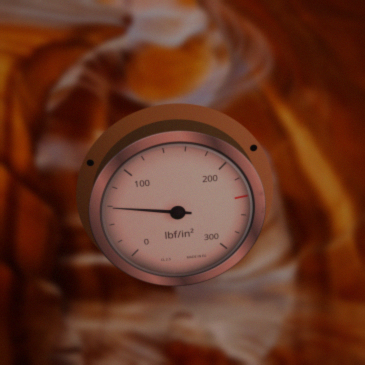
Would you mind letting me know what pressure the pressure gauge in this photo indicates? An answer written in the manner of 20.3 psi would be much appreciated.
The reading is 60 psi
